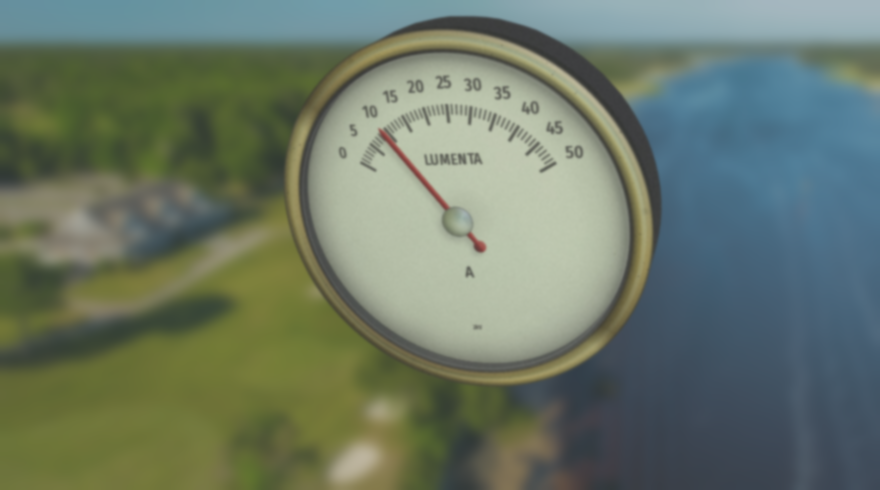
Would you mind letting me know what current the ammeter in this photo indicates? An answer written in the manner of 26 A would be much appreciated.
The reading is 10 A
